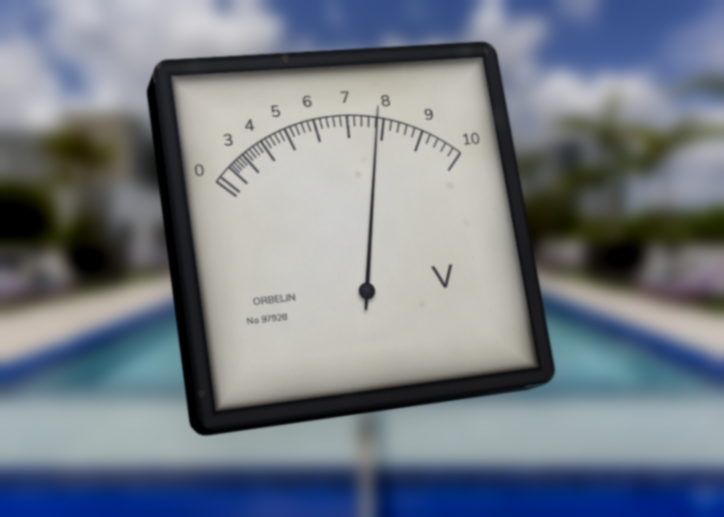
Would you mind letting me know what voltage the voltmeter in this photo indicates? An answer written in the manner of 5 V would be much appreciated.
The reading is 7.8 V
